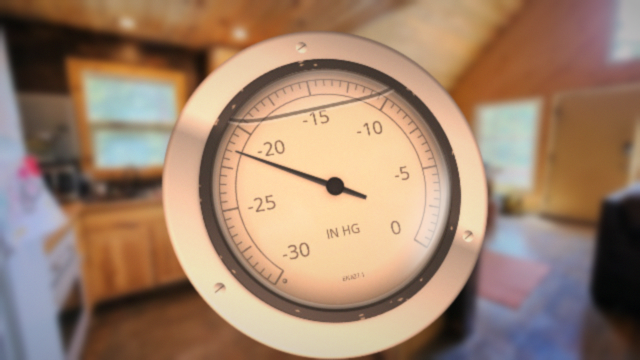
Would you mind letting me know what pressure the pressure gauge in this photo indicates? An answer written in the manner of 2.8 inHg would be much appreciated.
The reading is -21.5 inHg
